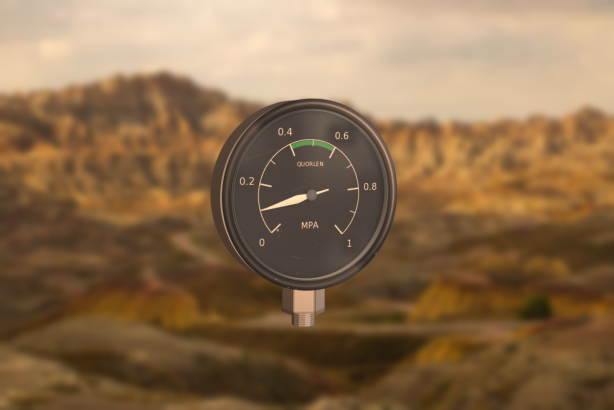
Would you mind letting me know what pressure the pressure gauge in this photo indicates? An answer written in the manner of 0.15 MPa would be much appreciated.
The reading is 0.1 MPa
